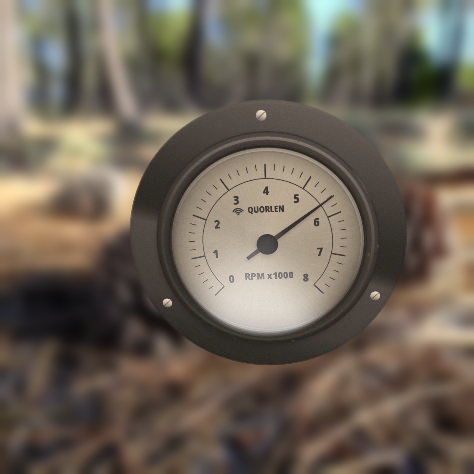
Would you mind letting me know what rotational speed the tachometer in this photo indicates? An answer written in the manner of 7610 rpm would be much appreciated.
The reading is 5600 rpm
